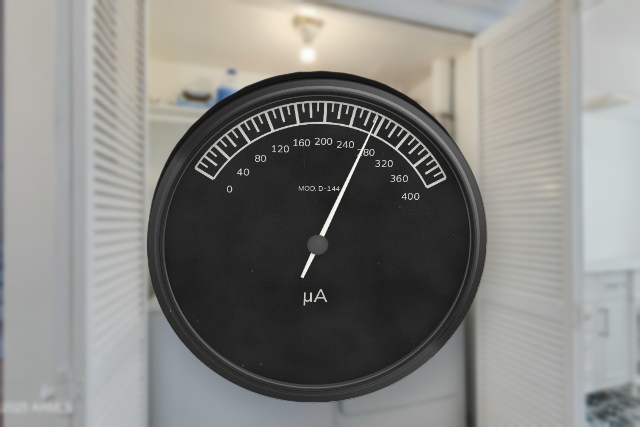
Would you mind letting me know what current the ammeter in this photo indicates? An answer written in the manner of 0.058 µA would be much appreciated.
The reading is 270 µA
